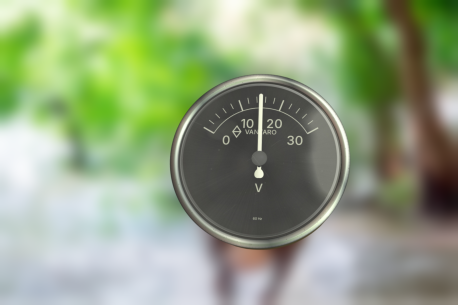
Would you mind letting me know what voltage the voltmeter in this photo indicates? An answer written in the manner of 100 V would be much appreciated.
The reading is 15 V
